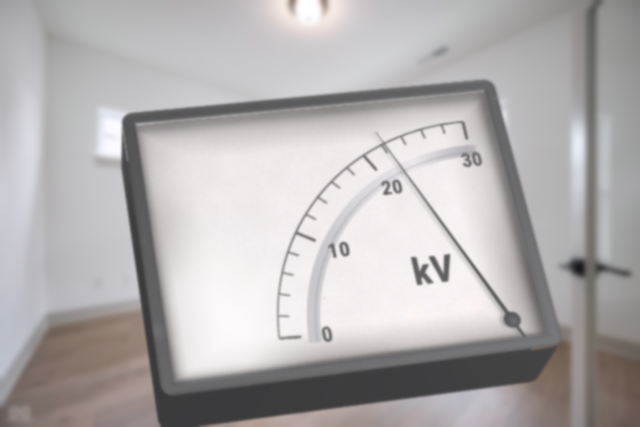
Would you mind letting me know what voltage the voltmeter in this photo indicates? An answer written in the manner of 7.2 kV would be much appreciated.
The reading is 22 kV
